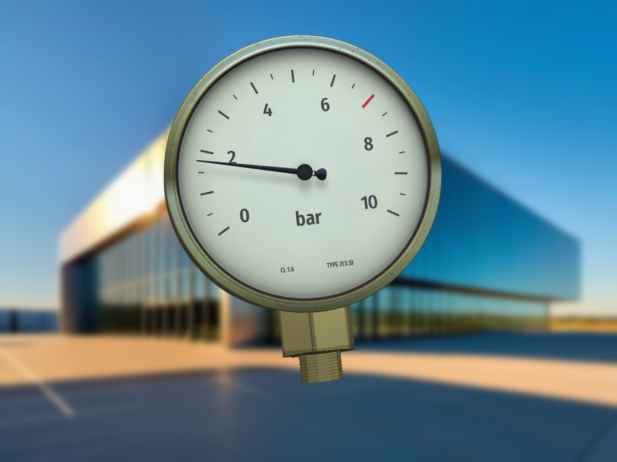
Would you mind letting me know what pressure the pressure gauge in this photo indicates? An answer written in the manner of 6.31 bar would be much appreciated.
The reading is 1.75 bar
